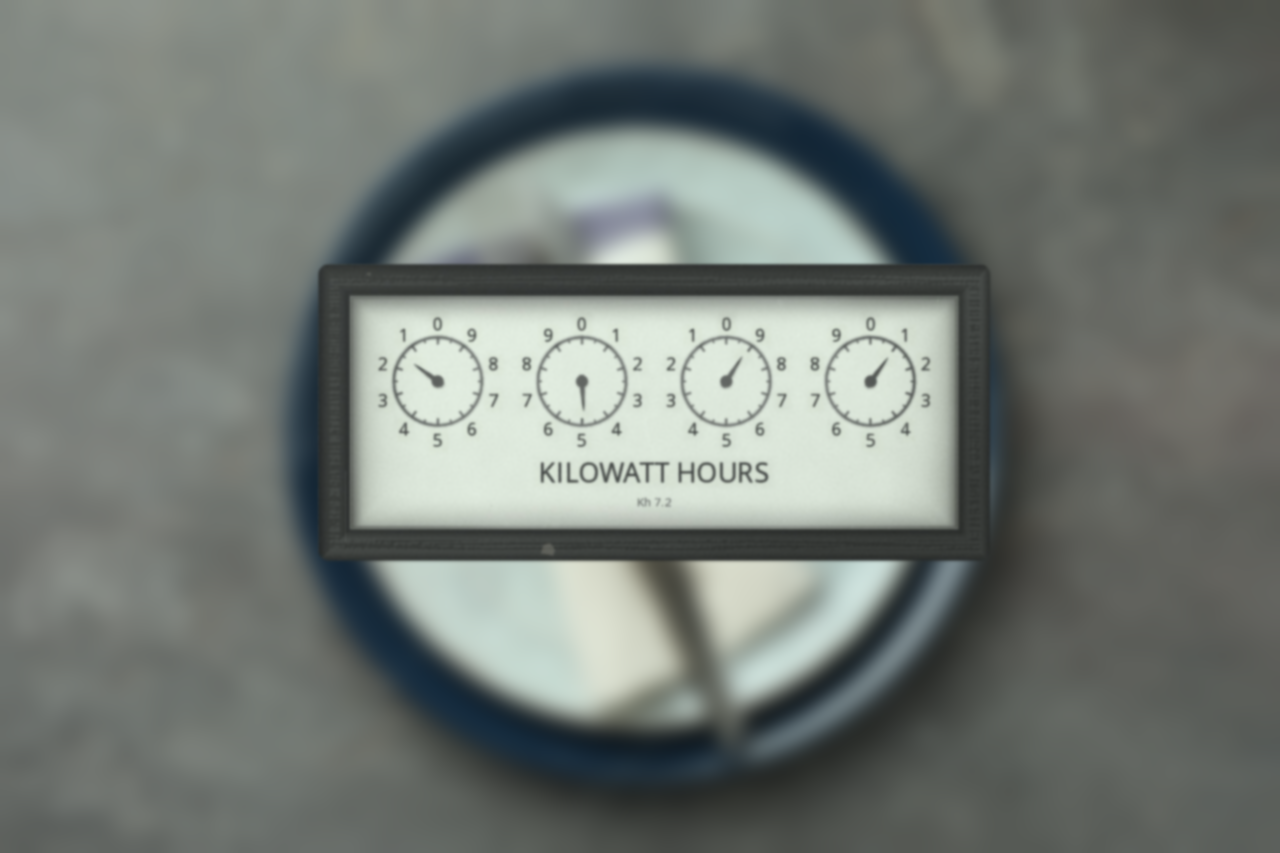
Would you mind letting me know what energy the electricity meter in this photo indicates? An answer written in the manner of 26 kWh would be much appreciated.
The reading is 1491 kWh
